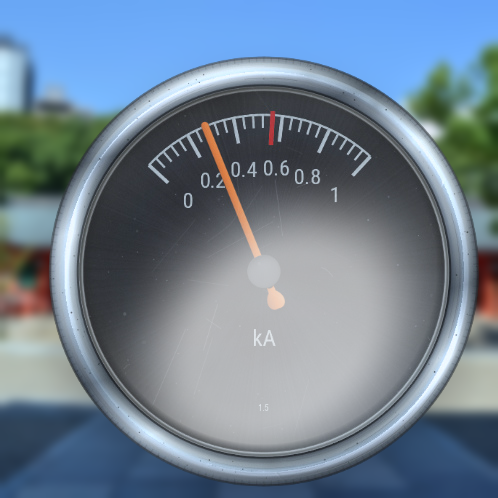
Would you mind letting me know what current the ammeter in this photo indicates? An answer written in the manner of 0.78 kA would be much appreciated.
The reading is 0.28 kA
